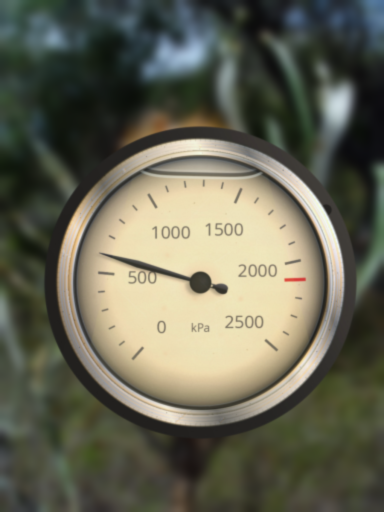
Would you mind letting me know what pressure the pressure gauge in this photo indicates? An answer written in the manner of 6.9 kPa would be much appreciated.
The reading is 600 kPa
